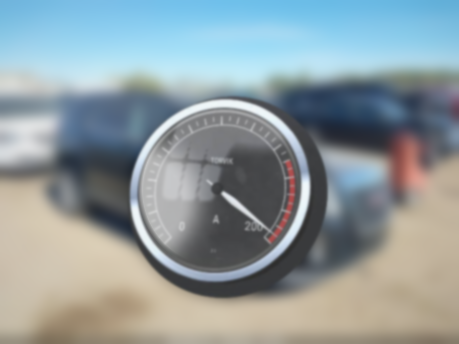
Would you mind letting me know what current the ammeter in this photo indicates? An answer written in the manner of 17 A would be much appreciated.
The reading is 195 A
